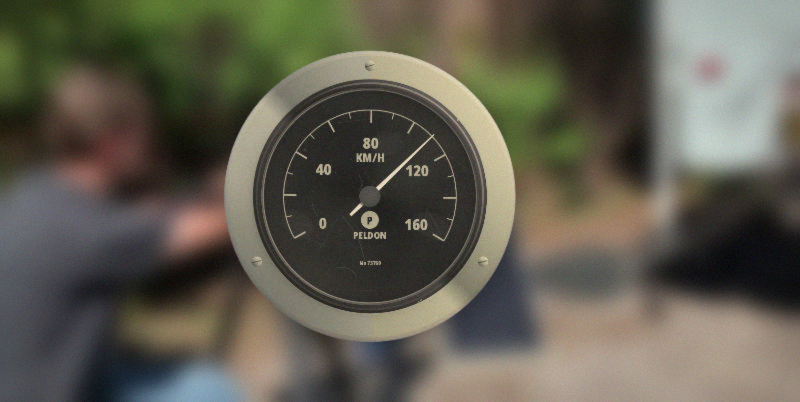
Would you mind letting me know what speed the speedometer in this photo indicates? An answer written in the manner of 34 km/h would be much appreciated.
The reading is 110 km/h
